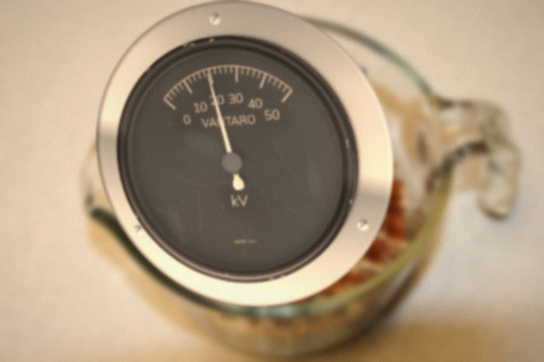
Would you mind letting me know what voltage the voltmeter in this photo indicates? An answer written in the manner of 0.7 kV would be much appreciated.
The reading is 20 kV
